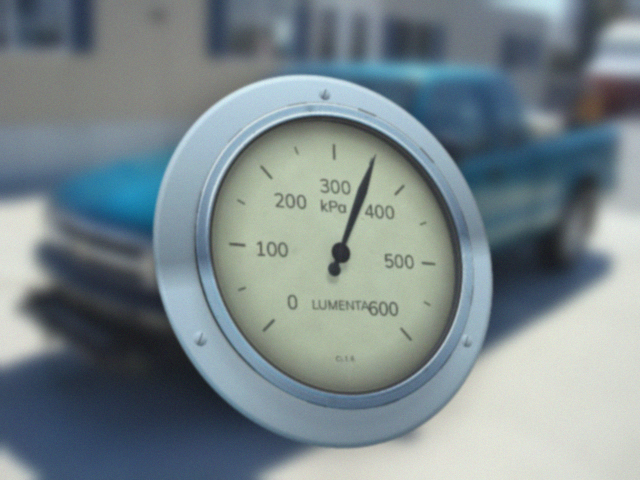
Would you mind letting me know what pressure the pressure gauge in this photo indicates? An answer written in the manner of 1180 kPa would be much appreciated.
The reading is 350 kPa
